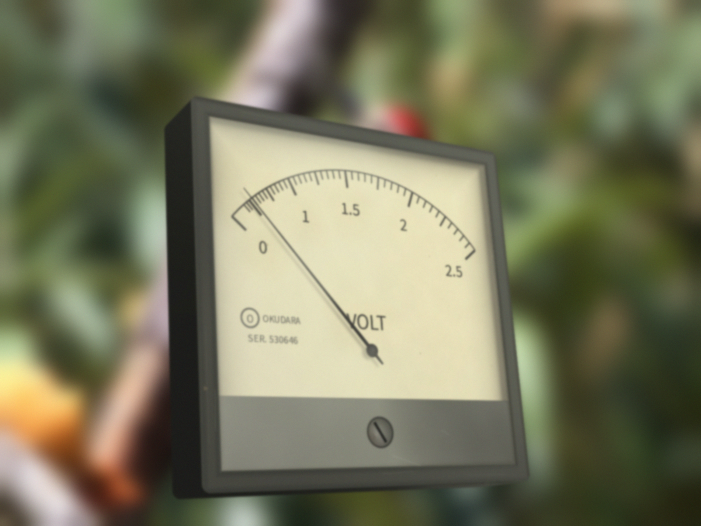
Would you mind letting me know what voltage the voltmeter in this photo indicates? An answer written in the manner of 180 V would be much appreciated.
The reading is 0.5 V
